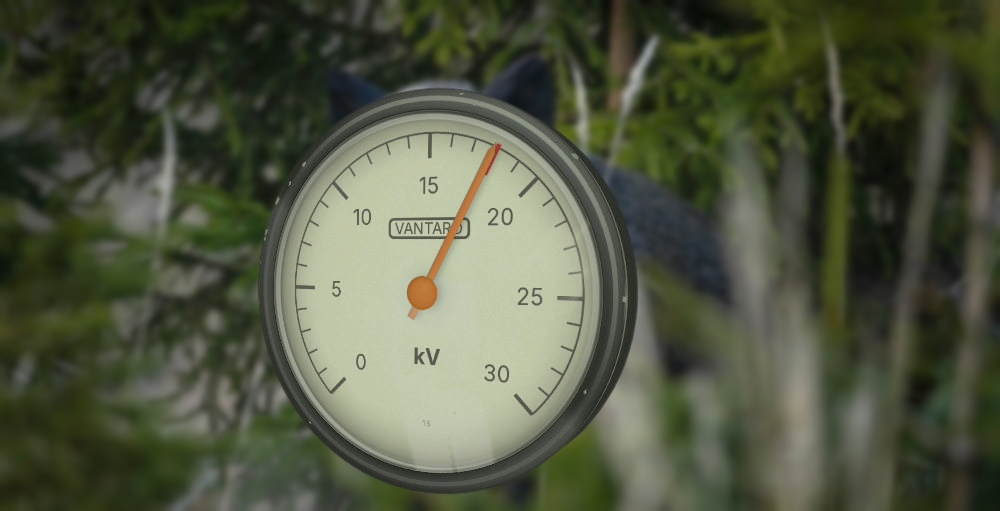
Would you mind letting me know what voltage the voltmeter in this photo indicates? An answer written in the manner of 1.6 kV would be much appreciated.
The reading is 18 kV
